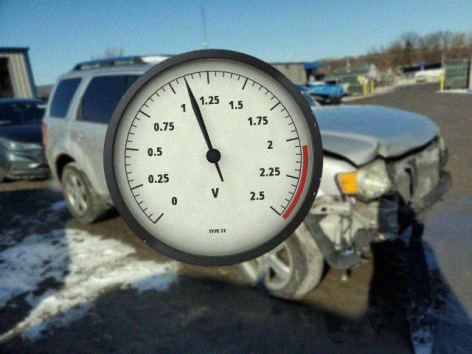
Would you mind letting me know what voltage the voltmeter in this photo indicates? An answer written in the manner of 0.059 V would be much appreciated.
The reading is 1.1 V
